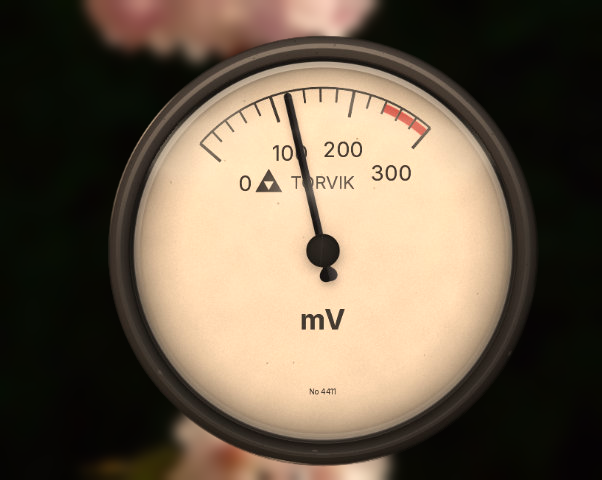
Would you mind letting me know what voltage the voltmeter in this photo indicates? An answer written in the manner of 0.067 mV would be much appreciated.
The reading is 120 mV
